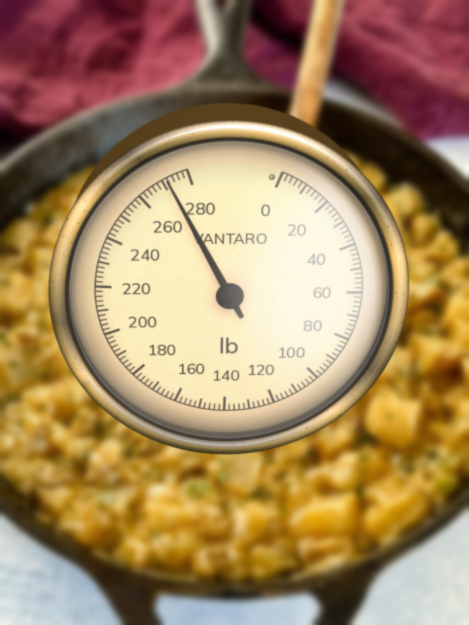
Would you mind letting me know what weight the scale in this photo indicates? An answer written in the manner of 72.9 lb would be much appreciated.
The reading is 272 lb
